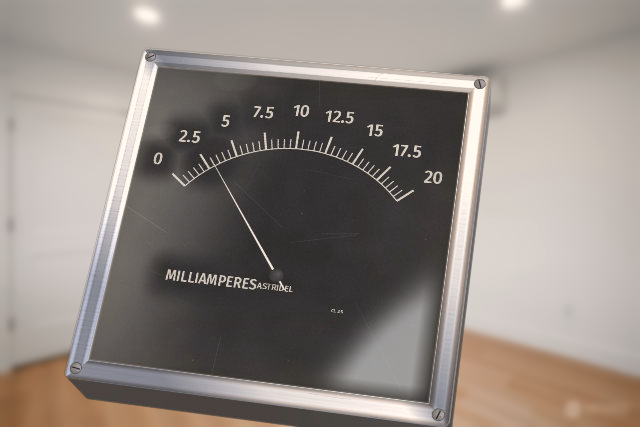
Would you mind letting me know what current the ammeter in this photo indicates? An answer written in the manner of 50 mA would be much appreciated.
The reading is 3 mA
